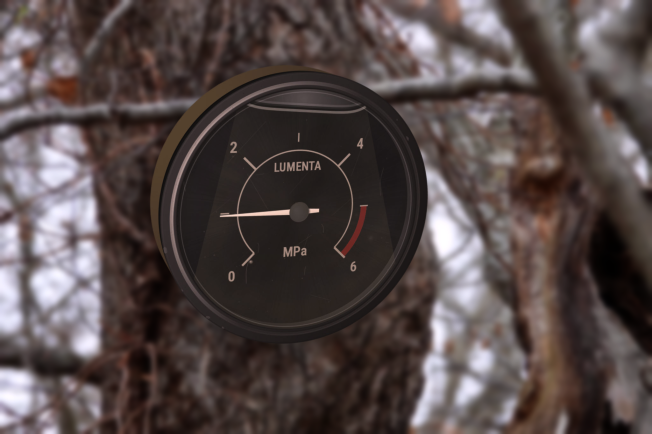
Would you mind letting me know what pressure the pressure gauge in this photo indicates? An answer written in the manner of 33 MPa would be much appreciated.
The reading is 1 MPa
